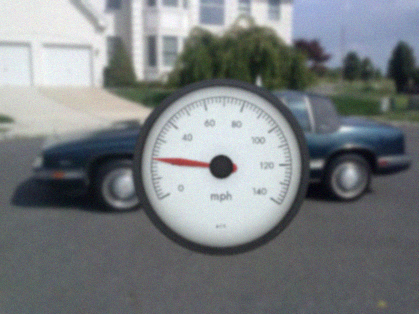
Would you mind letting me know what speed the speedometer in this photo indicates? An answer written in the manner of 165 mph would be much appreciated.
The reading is 20 mph
